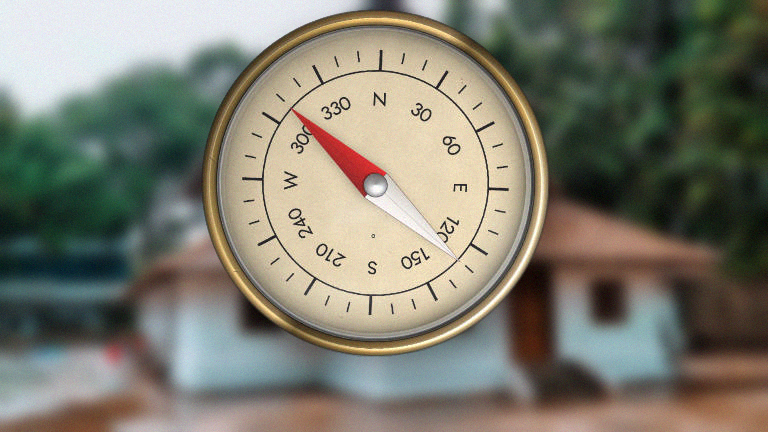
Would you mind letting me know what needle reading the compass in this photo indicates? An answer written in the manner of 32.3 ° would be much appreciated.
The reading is 310 °
